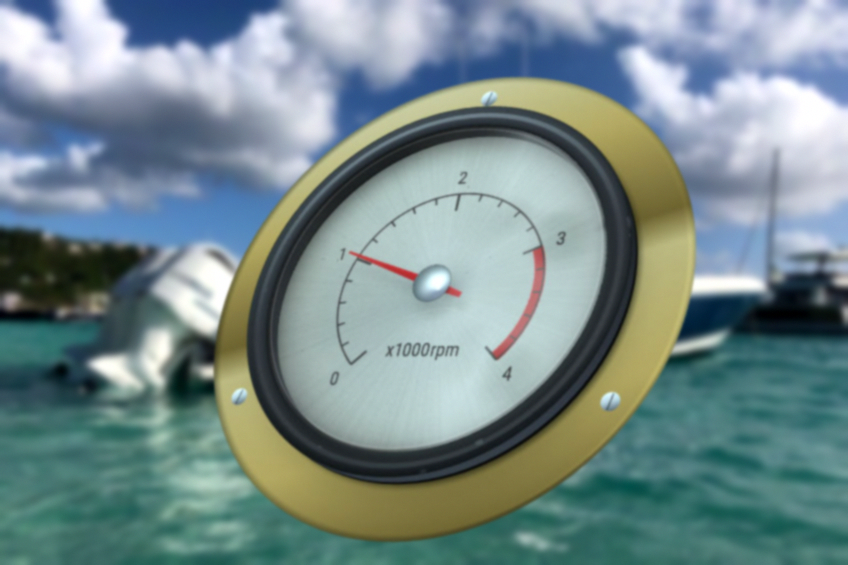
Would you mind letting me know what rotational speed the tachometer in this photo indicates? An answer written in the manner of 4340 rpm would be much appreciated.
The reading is 1000 rpm
